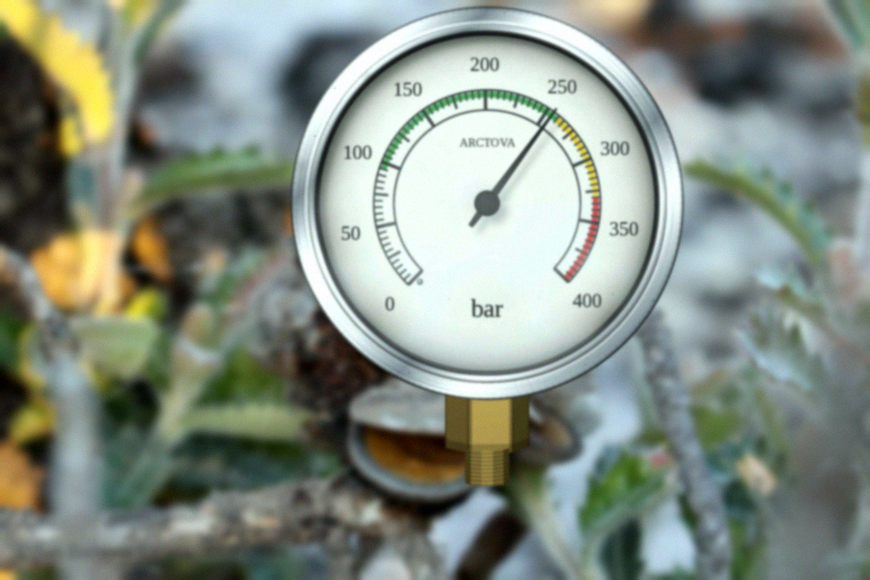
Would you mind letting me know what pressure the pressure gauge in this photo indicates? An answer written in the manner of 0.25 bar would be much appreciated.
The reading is 255 bar
